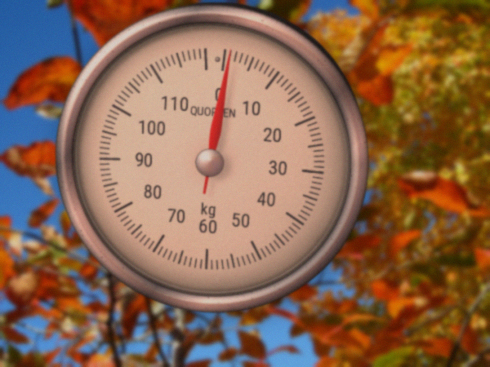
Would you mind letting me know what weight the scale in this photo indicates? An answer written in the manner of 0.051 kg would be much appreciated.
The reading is 1 kg
